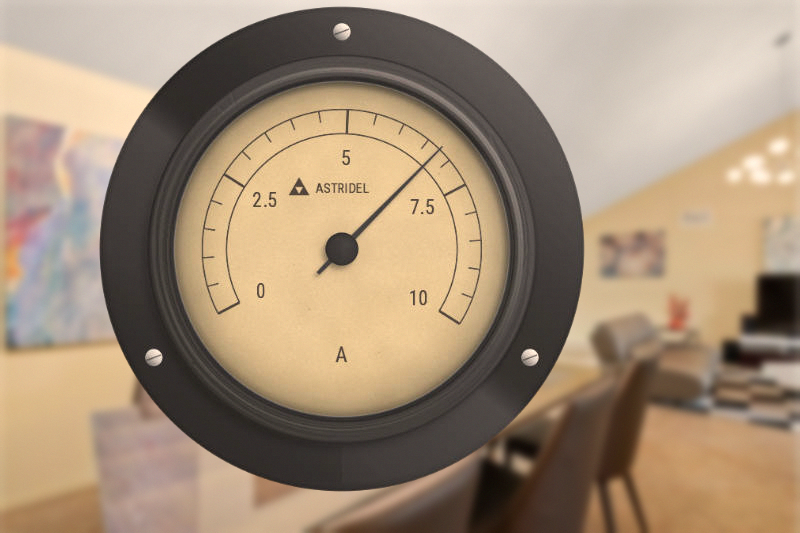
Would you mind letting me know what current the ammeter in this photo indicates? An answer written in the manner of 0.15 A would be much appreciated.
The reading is 6.75 A
